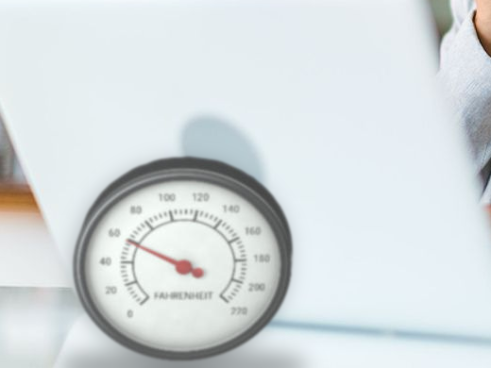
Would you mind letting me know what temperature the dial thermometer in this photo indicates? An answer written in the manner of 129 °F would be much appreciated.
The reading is 60 °F
